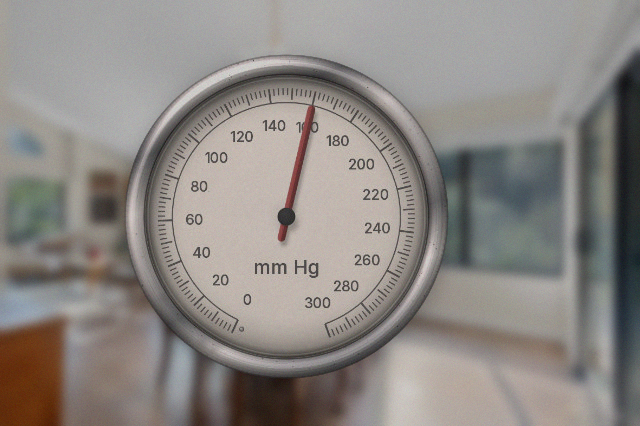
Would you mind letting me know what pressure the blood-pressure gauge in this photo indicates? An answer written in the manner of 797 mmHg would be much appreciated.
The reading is 160 mmHg
